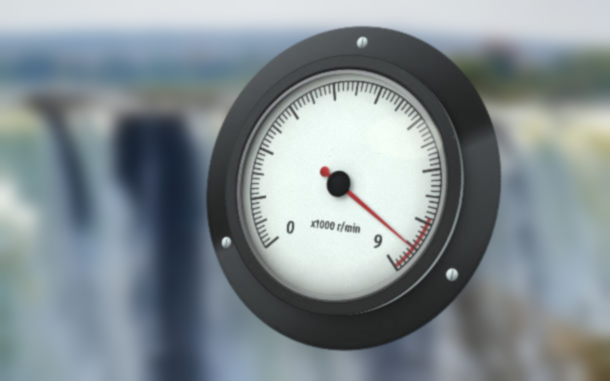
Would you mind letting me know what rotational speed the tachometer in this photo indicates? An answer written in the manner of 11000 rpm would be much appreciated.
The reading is 8500 rpm
